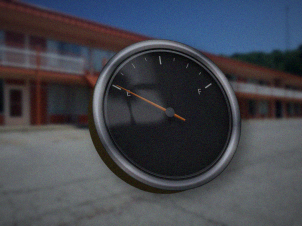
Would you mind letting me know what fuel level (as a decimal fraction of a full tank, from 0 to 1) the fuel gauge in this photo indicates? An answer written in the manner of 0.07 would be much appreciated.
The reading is 0
